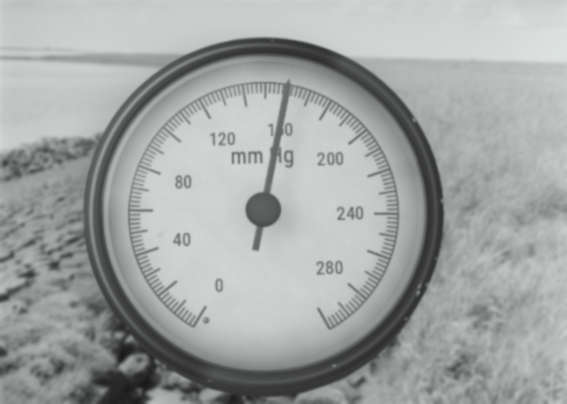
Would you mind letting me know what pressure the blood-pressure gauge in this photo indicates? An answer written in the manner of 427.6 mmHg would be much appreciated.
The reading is 160 mmHg
